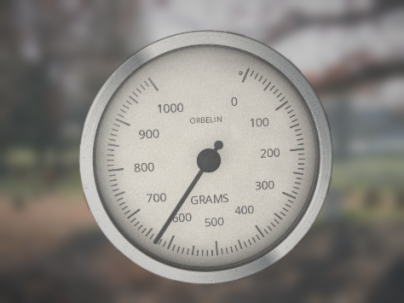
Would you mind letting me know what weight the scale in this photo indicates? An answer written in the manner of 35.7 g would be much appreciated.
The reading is 630 g
